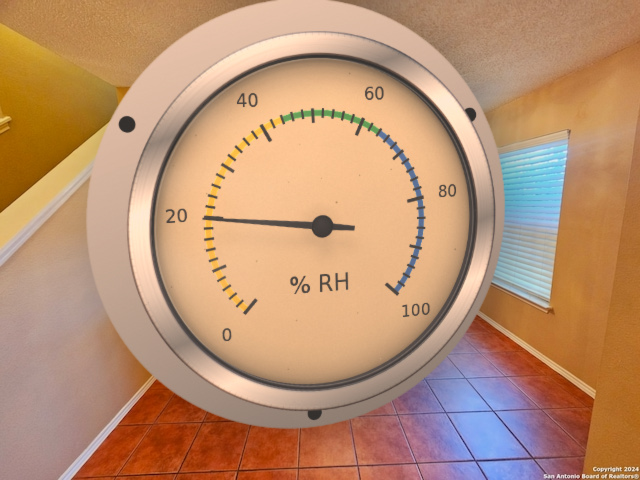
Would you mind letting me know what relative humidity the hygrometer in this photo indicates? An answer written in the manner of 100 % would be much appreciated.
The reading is 20 %
